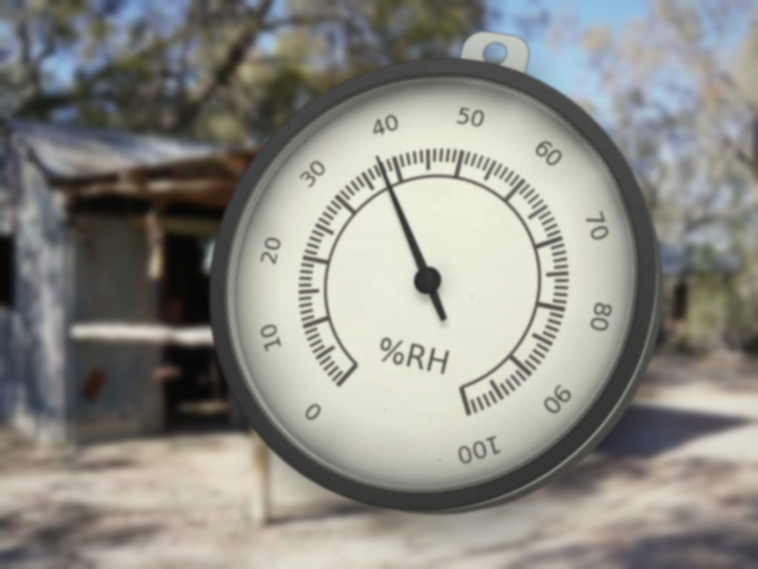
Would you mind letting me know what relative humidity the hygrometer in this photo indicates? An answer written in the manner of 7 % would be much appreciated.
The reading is 38 %
